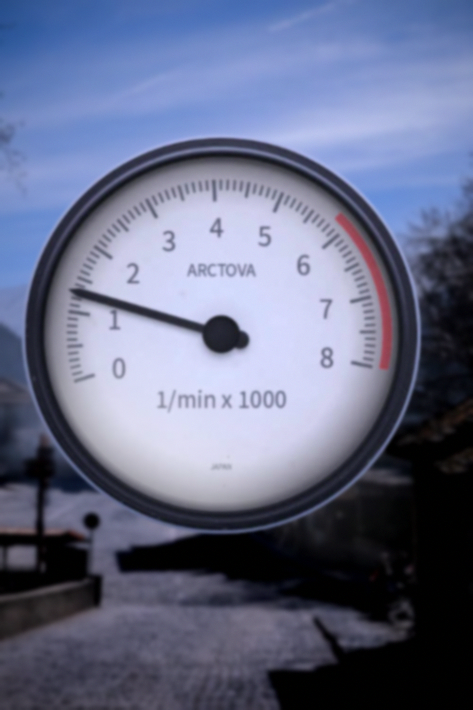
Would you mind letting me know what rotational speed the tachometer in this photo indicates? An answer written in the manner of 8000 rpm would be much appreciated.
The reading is 1300 rpm
